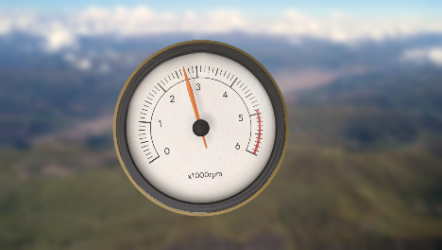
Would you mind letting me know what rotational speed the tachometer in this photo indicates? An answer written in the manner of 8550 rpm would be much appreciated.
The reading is 2700 rpm
